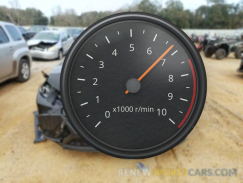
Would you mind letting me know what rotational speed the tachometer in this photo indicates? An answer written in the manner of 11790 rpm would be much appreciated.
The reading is 6750 rpm
